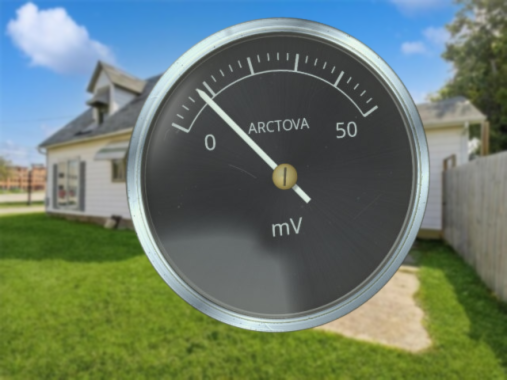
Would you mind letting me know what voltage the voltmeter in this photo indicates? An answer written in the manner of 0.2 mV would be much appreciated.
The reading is 8 mV
